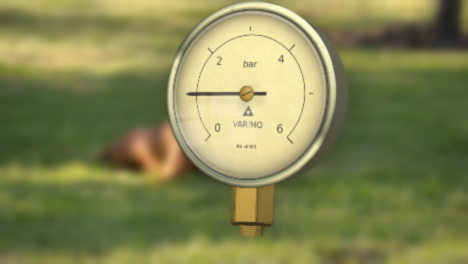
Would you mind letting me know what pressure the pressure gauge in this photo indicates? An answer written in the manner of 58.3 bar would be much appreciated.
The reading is 1 bar
